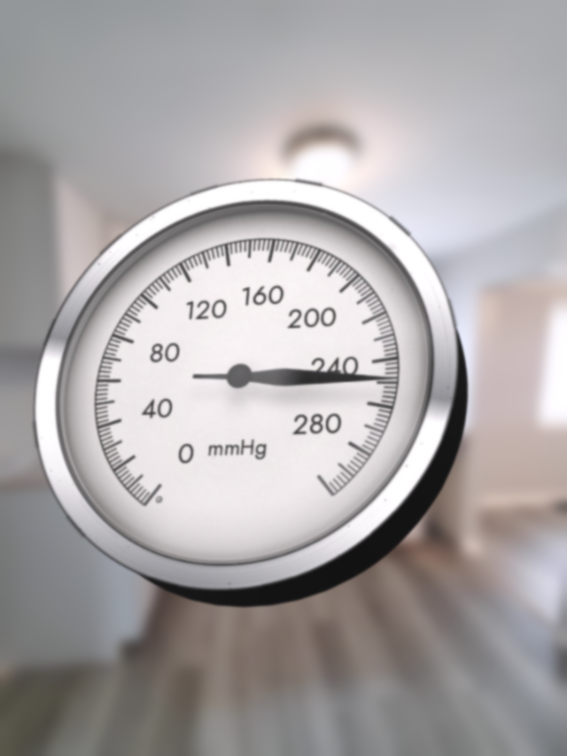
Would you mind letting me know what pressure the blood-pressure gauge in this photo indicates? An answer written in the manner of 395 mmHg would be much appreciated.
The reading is 250 mmHg
